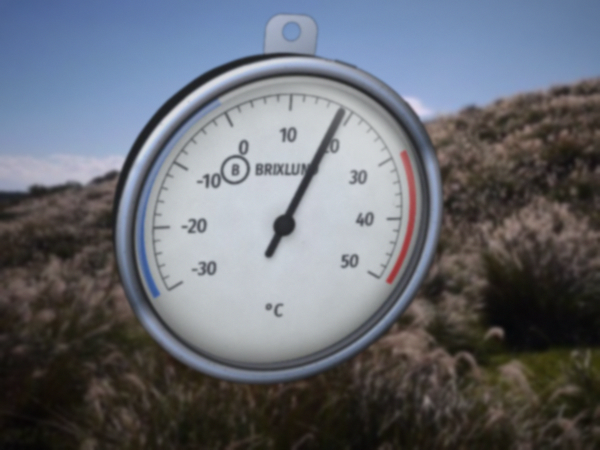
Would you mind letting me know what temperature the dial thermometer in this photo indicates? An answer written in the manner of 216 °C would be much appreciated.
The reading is 18 °C
